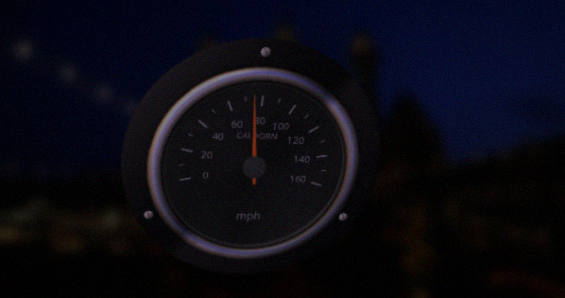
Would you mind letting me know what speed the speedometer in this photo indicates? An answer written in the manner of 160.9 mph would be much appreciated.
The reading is 75 mph
